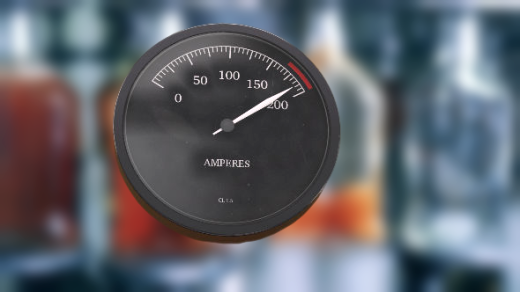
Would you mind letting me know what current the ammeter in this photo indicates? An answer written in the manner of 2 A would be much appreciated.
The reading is 190 A
